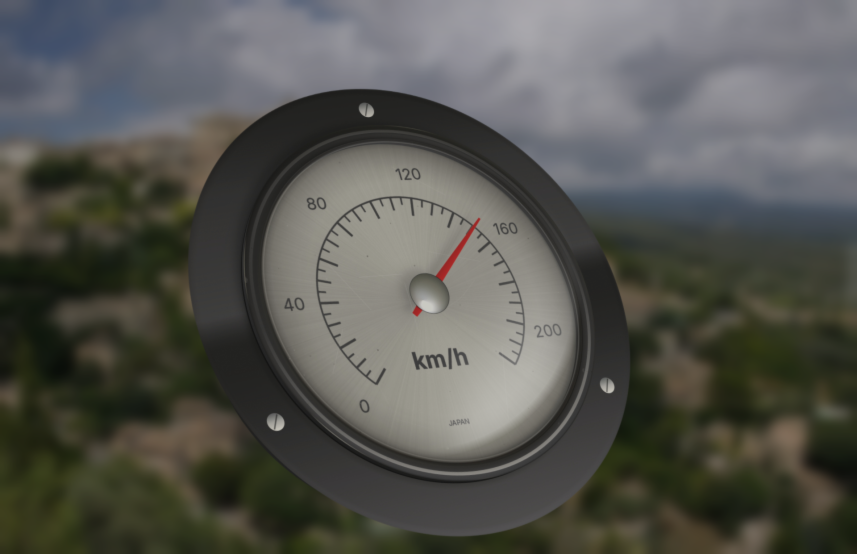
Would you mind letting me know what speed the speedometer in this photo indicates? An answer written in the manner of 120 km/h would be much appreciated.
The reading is 150 km/h
